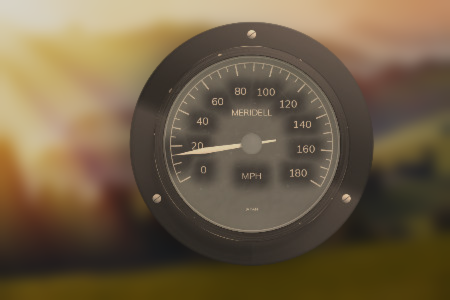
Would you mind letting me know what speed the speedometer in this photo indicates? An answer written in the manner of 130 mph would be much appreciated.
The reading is 15 mph
